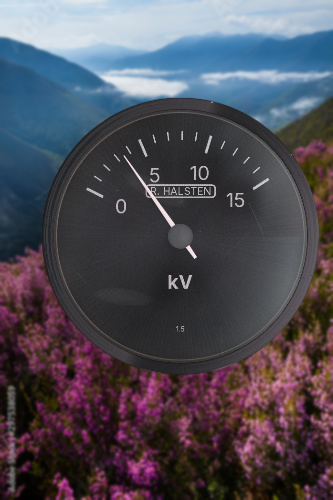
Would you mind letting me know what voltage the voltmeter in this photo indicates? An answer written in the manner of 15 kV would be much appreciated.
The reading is 3.5 kV
